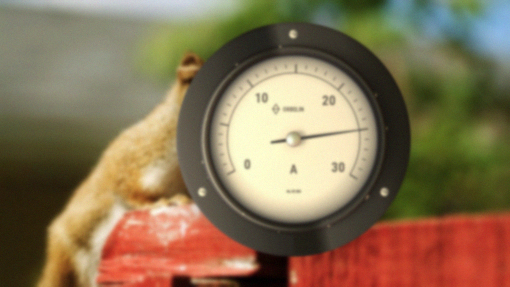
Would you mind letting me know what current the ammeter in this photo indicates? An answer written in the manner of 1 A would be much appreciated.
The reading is 25 A
